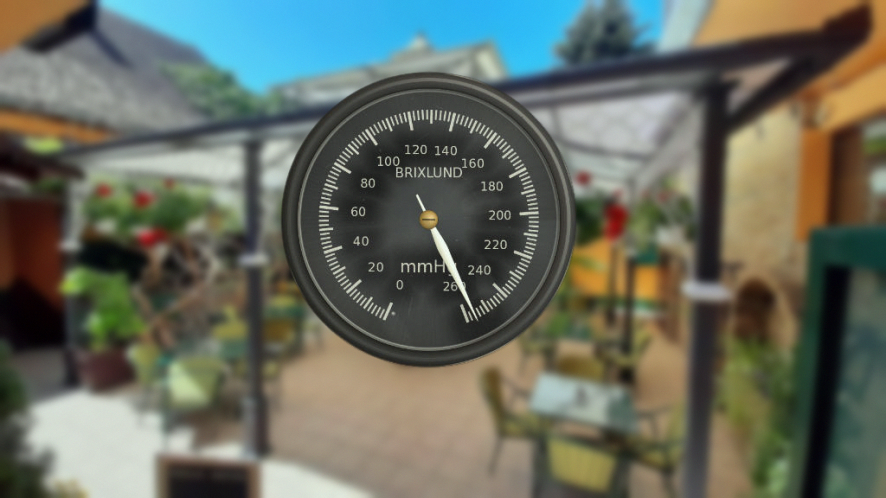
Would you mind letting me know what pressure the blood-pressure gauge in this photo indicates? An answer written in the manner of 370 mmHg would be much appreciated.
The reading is 256 mmHg
